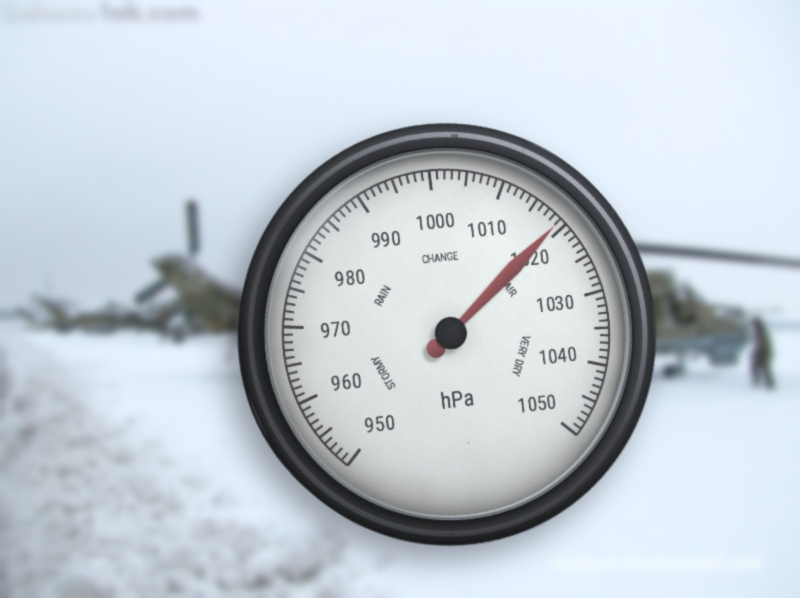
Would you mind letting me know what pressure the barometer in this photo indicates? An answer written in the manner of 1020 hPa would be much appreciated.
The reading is 1019 hPa
